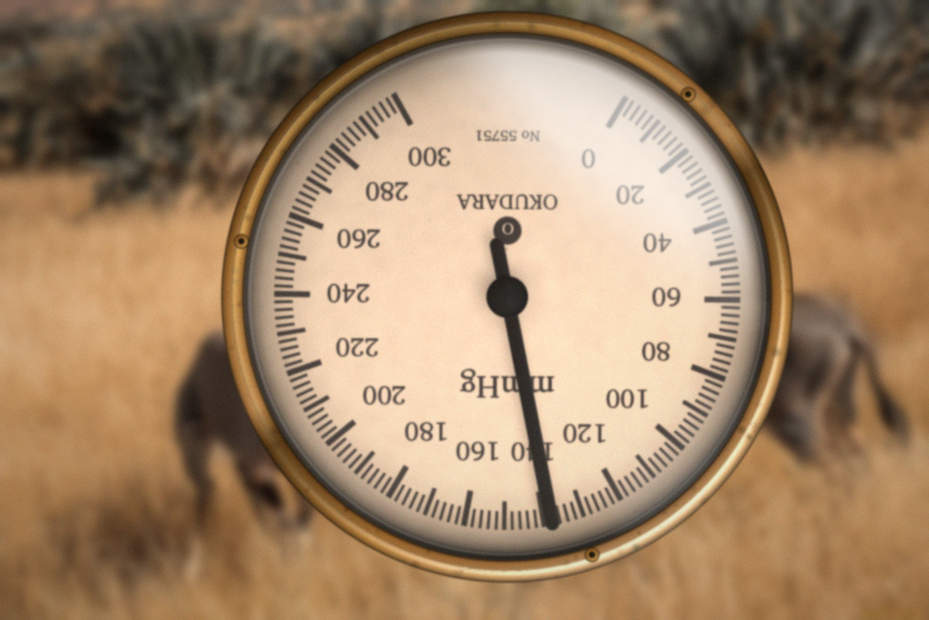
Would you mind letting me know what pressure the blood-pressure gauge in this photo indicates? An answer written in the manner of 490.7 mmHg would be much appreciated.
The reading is 138 mmHg
